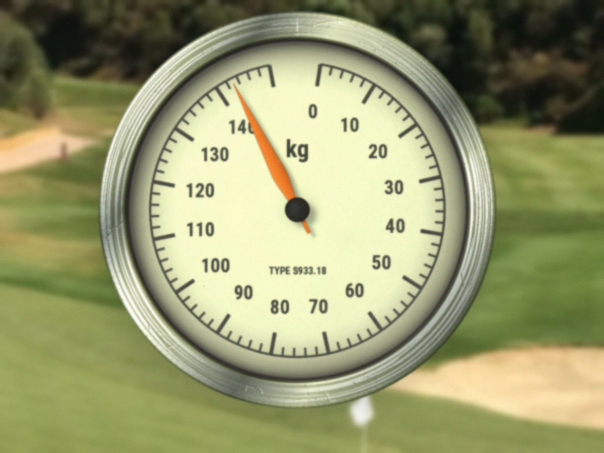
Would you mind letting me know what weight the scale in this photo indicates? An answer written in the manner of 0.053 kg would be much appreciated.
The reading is 143 kg
